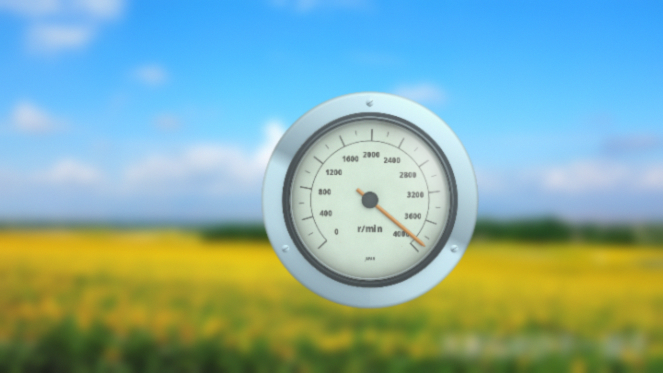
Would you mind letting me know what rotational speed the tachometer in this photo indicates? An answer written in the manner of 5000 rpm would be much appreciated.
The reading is 3900 rpm
